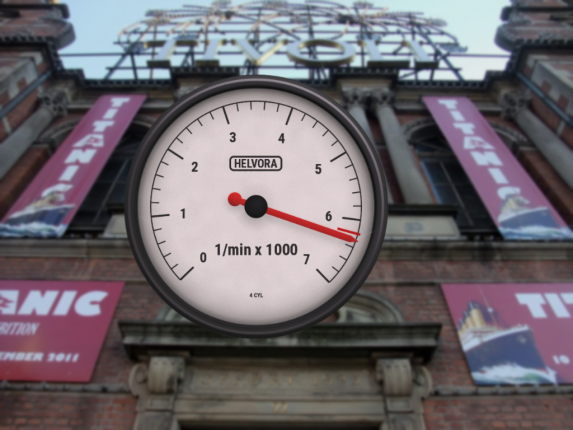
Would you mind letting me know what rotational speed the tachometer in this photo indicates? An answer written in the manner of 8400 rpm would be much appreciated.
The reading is 6300 rpm
